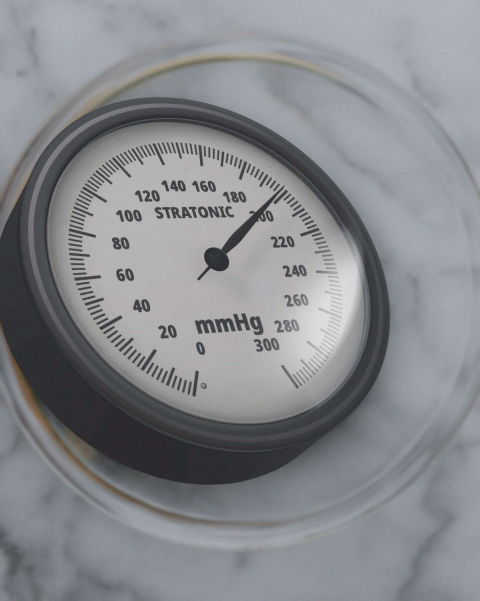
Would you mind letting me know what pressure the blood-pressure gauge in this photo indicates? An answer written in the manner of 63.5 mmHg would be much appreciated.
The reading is 198 mmHg
